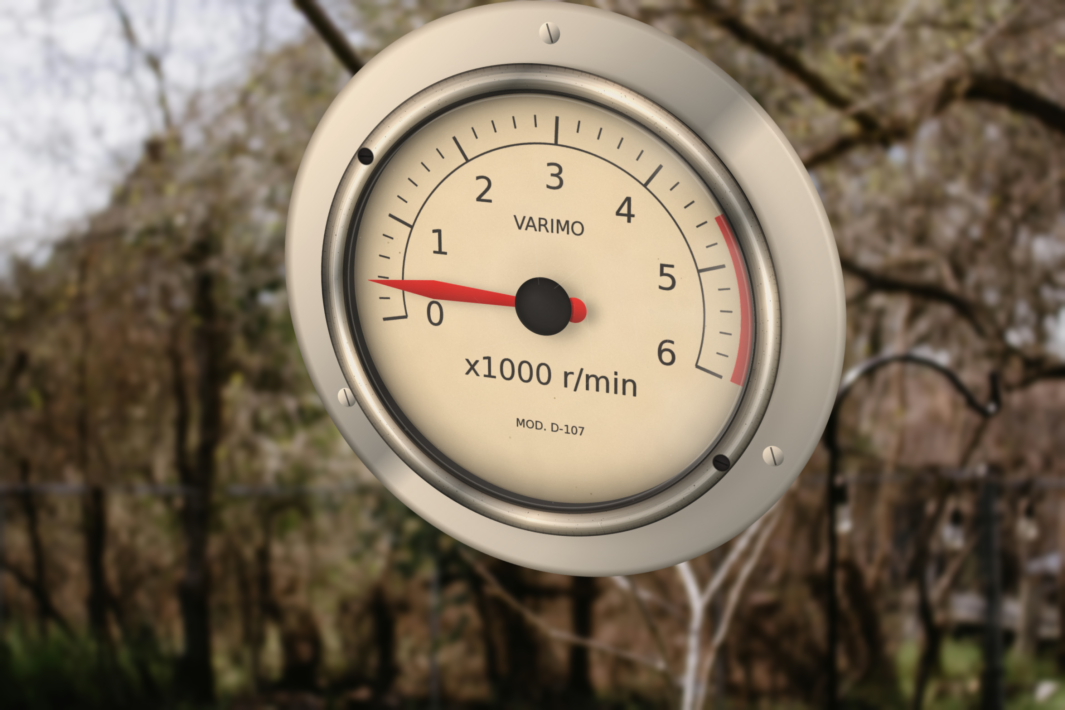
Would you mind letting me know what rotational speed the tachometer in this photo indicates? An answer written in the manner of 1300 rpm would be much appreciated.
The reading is 400 rpm
